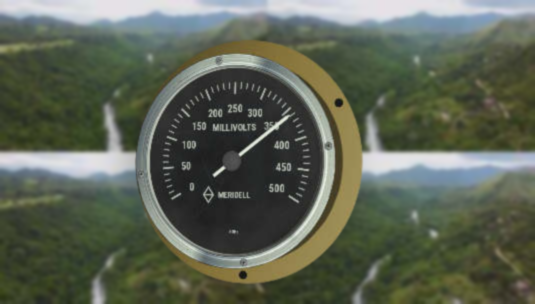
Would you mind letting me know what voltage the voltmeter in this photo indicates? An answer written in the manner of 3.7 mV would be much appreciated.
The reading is 360 mV
